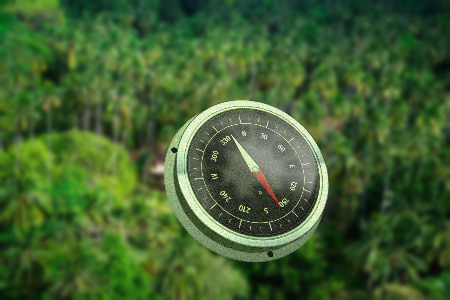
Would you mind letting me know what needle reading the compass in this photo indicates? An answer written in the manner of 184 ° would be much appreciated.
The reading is 160 °
